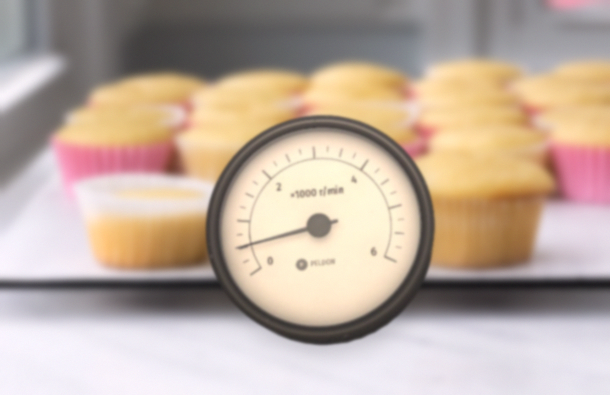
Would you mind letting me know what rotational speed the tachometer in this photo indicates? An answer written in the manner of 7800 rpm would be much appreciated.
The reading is 500 rpm
